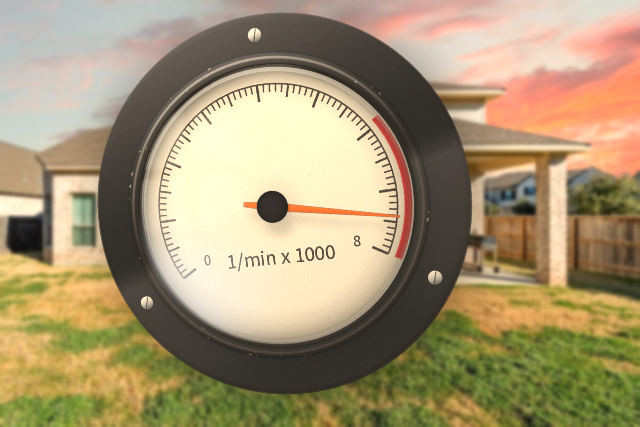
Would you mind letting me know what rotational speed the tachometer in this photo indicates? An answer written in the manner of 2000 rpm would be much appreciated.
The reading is 7400 rpm
